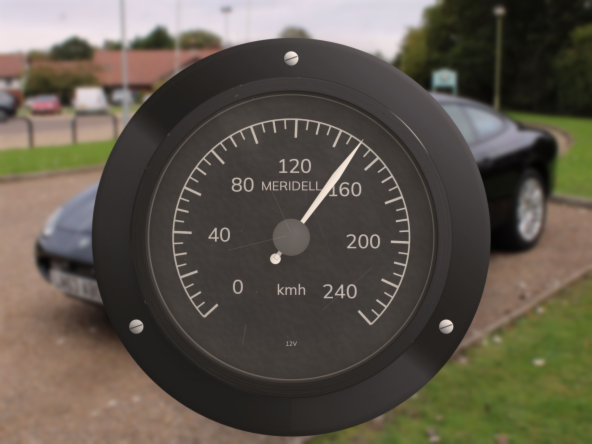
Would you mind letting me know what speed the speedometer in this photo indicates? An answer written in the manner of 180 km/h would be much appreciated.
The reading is 150 km/h
